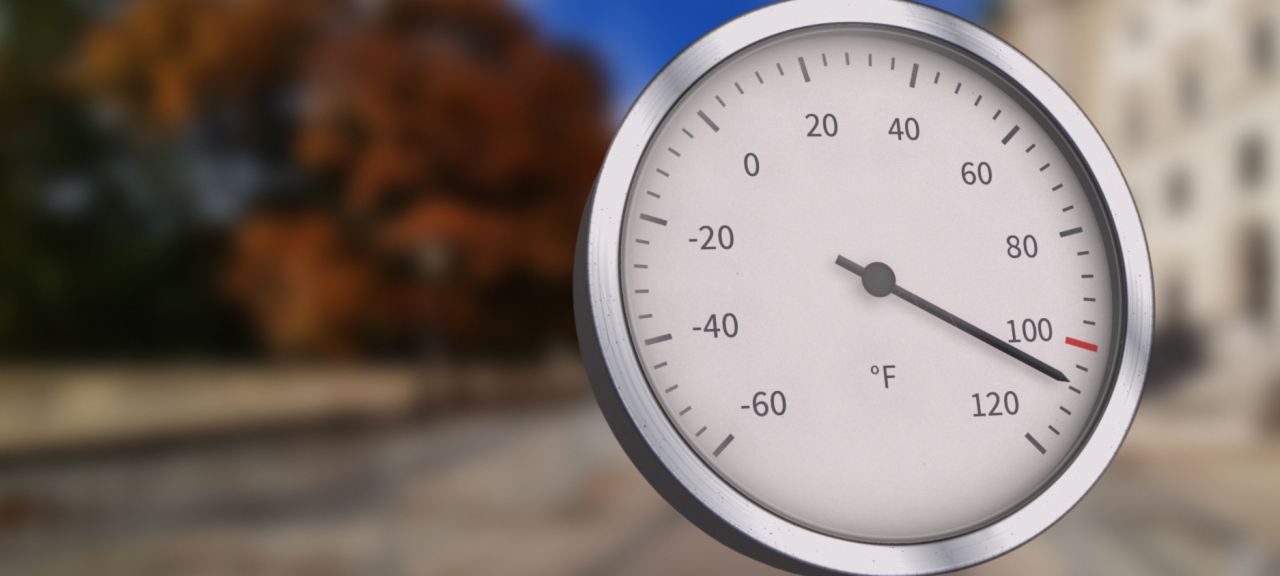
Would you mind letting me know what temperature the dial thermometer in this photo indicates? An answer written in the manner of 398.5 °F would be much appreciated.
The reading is 108 °F
